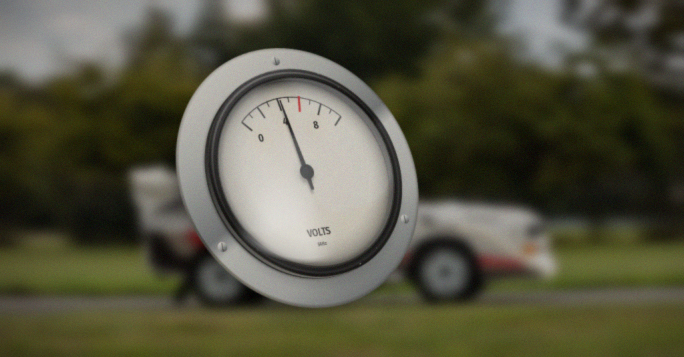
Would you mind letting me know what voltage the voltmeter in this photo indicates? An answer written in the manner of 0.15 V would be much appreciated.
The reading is 4 V
